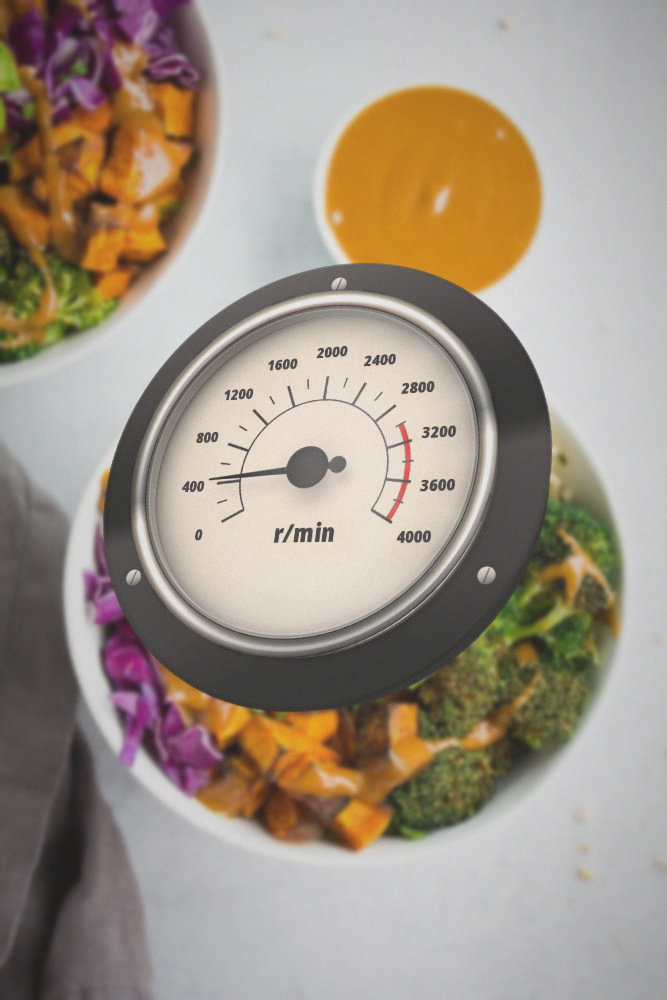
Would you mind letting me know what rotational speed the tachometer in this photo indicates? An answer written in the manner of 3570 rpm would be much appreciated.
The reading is 400 rpm
